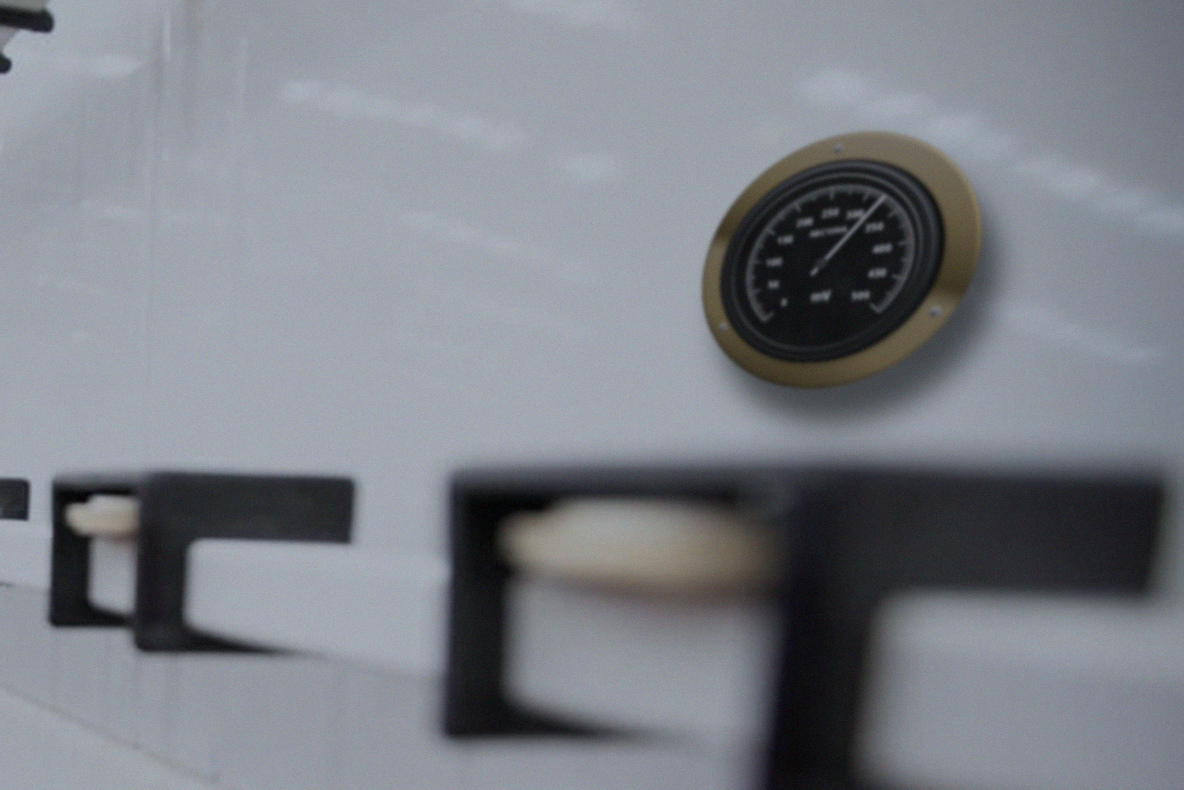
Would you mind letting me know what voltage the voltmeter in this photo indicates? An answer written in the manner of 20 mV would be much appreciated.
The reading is 325 mV
